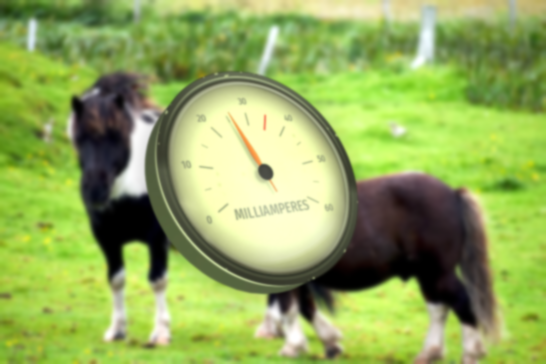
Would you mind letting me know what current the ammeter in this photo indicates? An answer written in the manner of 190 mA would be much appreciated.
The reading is 25 mA
